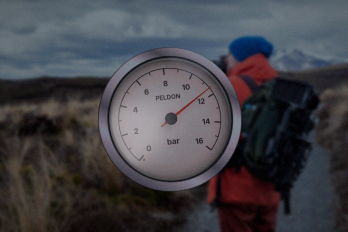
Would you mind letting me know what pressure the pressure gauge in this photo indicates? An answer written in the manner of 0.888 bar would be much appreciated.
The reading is 11.5 bar
